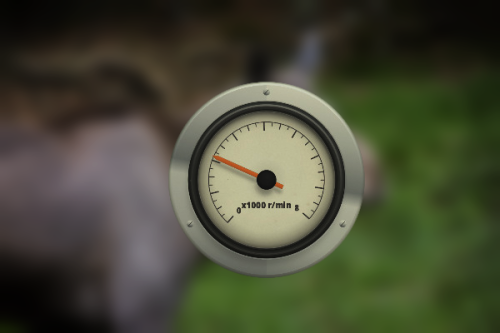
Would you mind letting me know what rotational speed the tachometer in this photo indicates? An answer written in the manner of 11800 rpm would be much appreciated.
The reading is 2125 rpm
